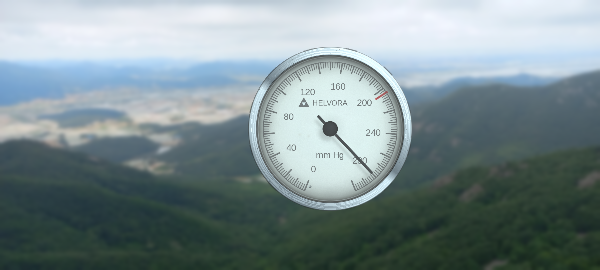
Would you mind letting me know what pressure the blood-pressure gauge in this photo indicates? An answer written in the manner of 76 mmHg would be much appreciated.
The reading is 280 mmHg
